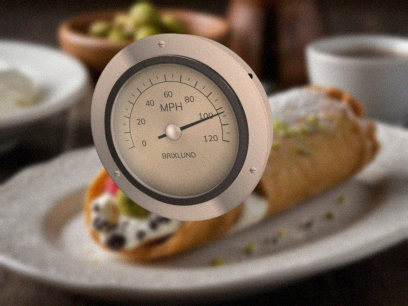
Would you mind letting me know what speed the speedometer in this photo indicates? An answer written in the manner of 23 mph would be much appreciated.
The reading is 102.5 mph
